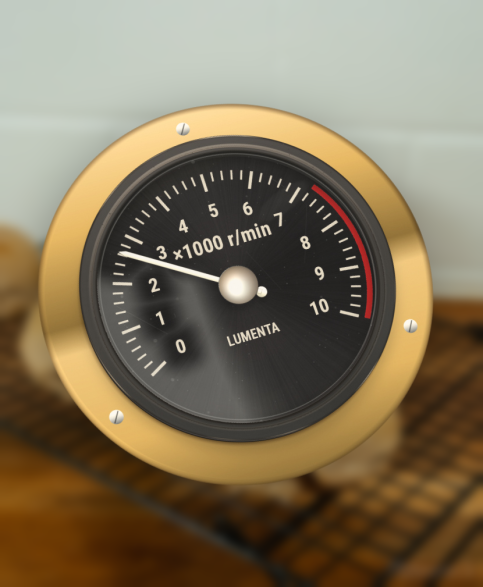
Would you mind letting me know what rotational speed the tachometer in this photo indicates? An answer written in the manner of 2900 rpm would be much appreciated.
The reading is 2600 rpm
